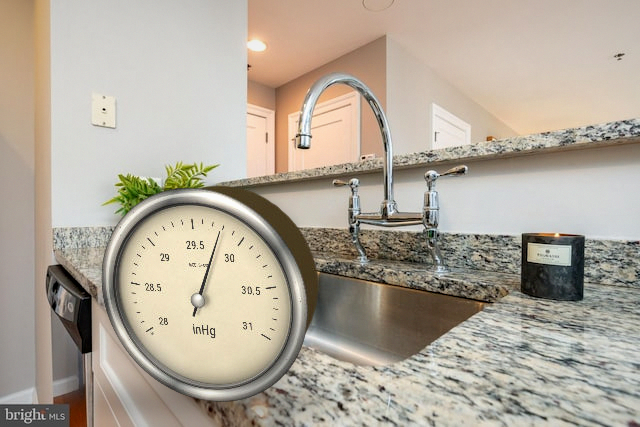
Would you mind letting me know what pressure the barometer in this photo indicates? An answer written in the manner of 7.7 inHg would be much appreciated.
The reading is 29.8 inHg
